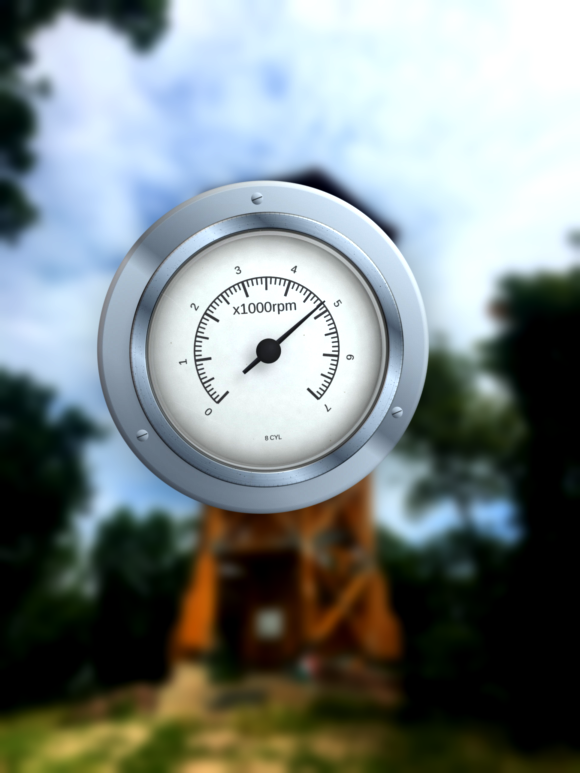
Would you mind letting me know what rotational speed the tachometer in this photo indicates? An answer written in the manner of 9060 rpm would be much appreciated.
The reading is 4800 rpm
